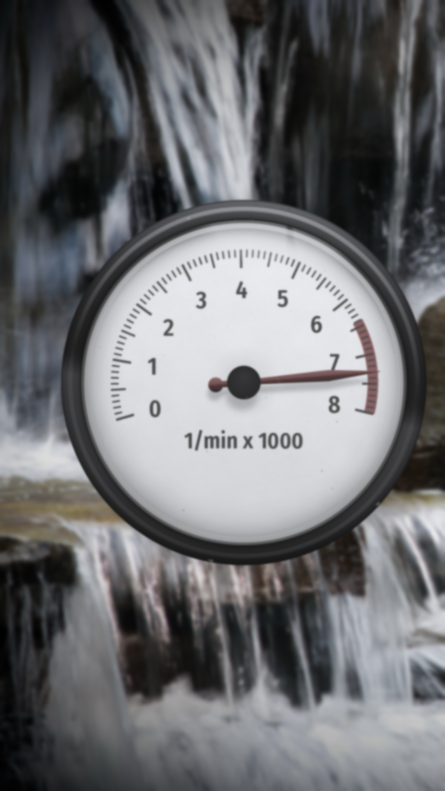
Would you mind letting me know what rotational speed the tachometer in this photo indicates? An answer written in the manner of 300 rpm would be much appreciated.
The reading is 7300 rpm
